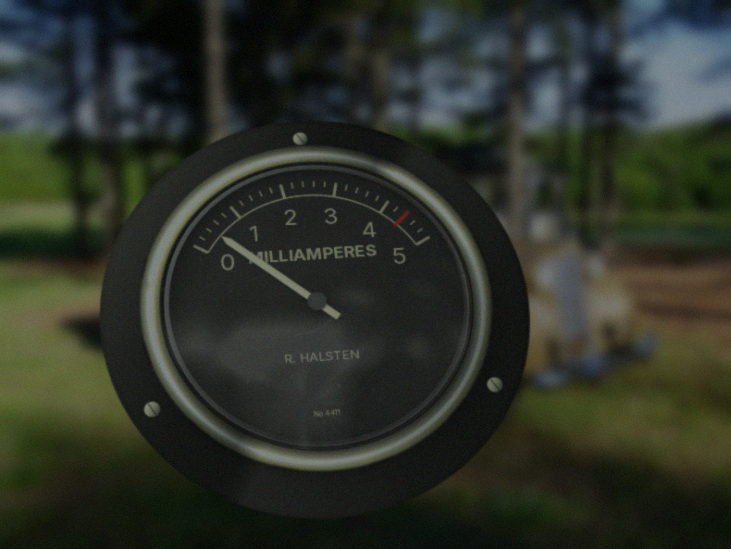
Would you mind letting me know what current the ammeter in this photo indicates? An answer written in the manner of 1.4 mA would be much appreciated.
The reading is 0.4 mA
